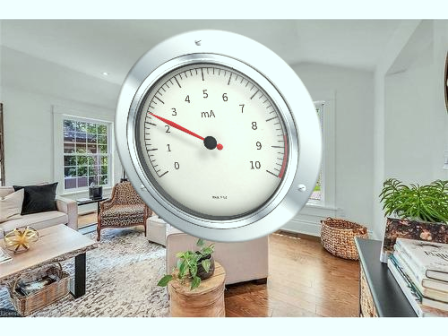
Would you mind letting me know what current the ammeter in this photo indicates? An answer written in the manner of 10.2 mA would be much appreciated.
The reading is 2.4 mA
